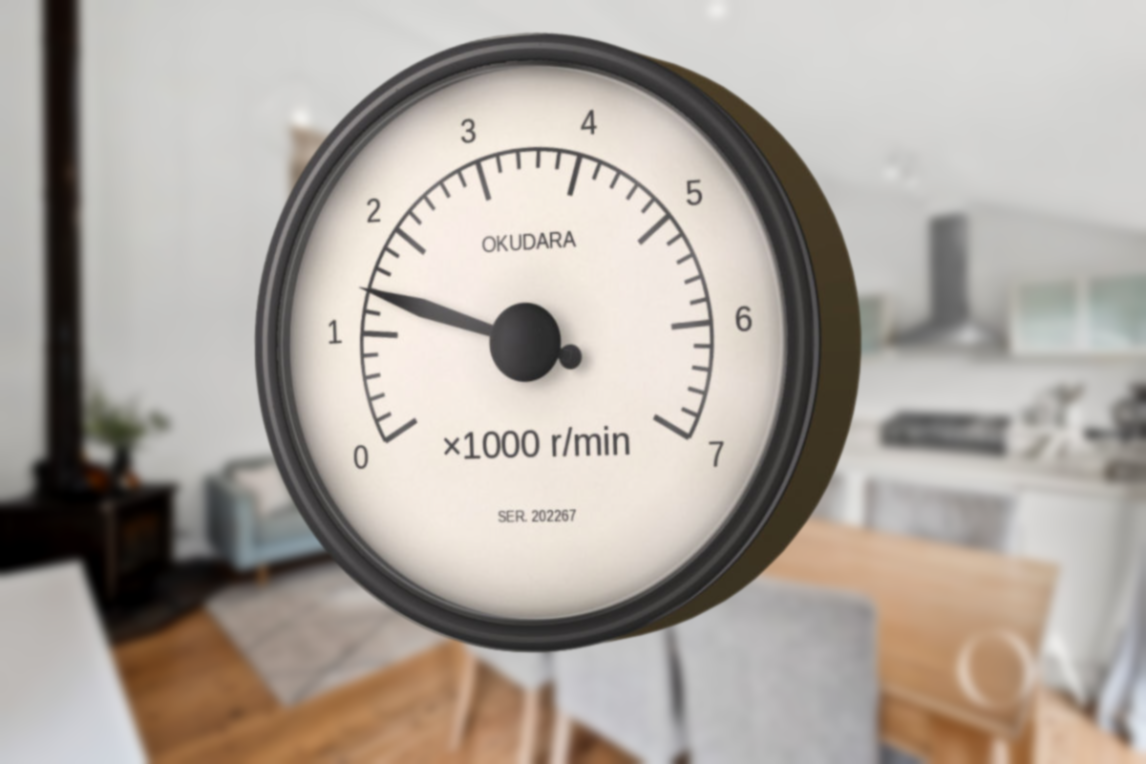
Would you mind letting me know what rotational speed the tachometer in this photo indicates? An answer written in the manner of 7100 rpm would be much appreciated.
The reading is 1400 rpm
